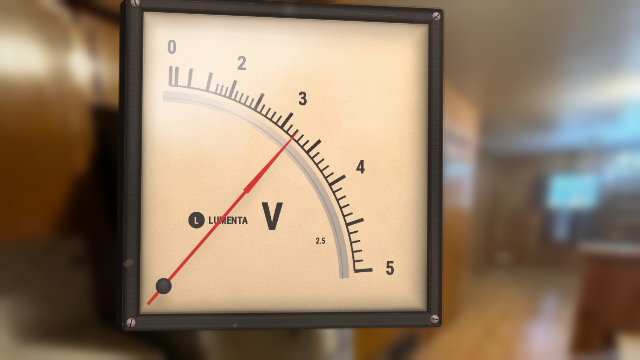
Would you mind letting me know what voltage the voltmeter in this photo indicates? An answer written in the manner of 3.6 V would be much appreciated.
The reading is 3.2 V
